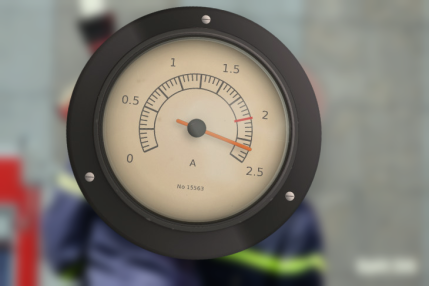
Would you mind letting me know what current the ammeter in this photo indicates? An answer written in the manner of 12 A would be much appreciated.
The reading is 2.35 A
